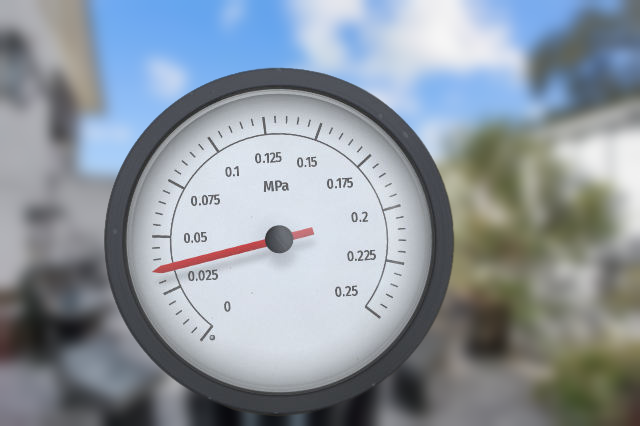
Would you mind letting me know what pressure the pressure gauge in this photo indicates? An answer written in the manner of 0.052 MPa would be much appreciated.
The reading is 0.035 MPa
